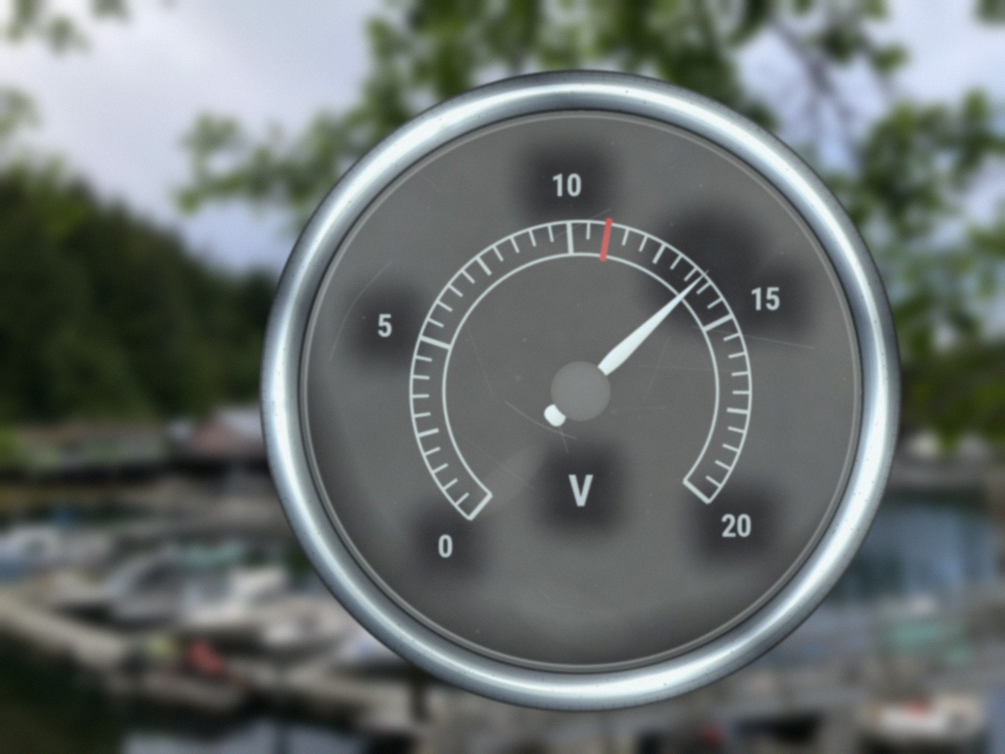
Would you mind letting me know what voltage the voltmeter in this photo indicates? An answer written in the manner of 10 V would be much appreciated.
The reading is 13.75 V
